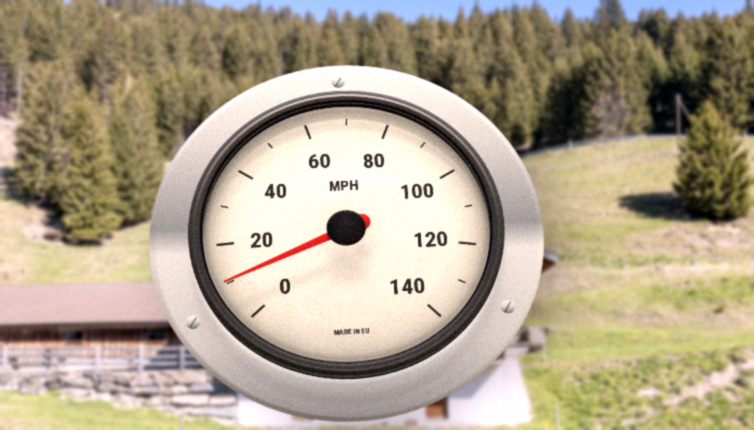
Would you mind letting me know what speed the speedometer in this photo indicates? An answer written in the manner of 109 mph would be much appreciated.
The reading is 10 mph
